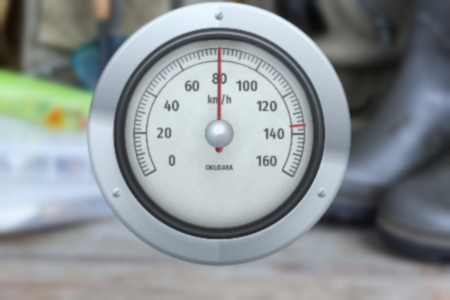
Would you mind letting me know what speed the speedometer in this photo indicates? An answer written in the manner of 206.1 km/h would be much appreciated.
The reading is 80 km/h
